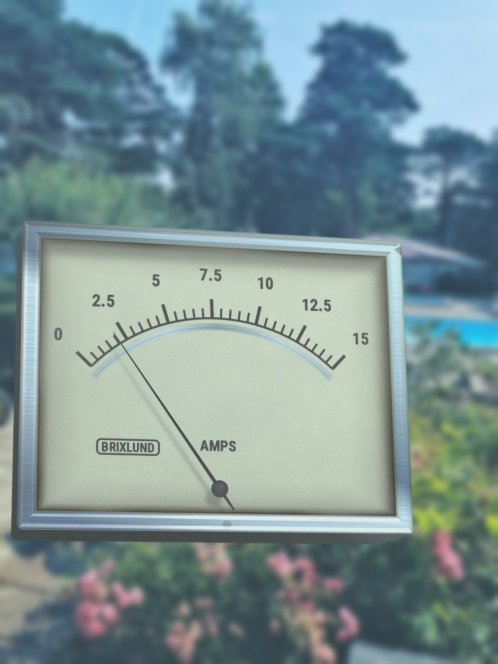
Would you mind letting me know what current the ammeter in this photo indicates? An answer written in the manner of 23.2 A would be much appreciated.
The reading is 2 A
